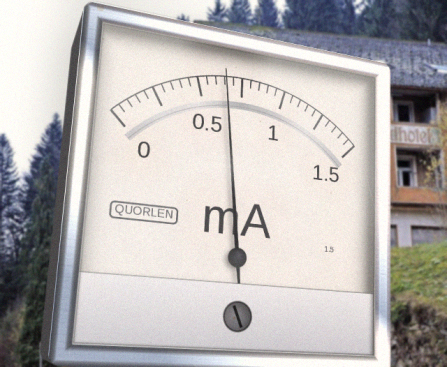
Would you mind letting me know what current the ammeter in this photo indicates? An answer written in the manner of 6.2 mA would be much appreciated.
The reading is 0.65 mA
